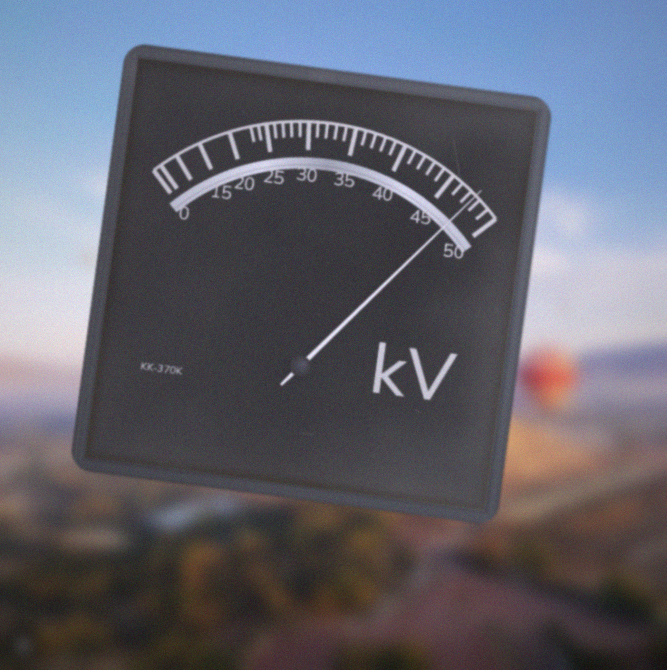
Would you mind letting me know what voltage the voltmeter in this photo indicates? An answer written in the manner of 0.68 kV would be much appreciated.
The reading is 47.5 kV
